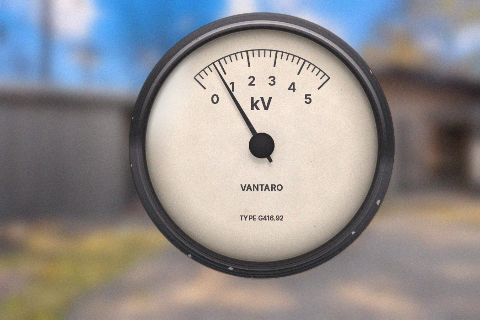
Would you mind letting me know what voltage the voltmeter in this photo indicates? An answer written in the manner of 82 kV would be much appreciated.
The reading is 0.8 kV
